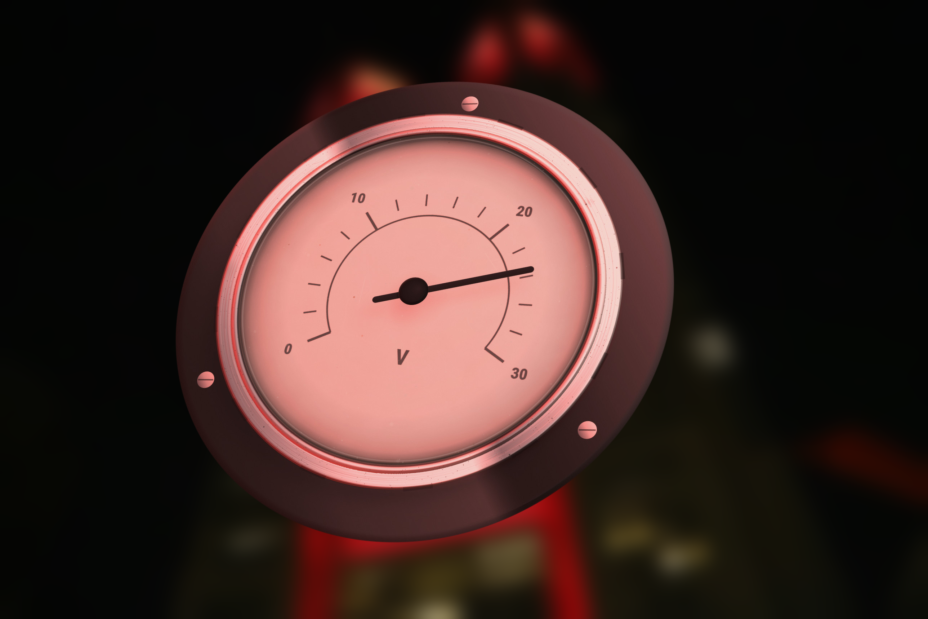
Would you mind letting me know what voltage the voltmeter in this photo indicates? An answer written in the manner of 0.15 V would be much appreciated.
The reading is 24 V
